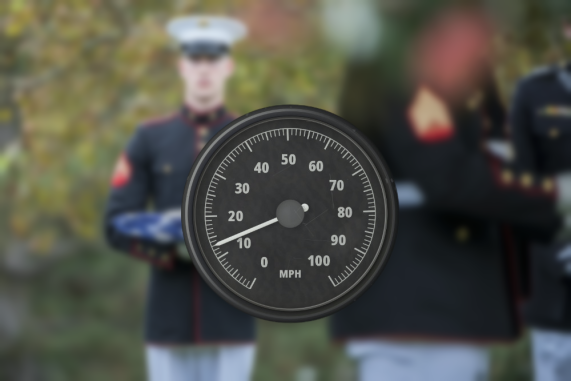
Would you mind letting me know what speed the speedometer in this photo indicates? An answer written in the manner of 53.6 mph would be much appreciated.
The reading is 13 mph
